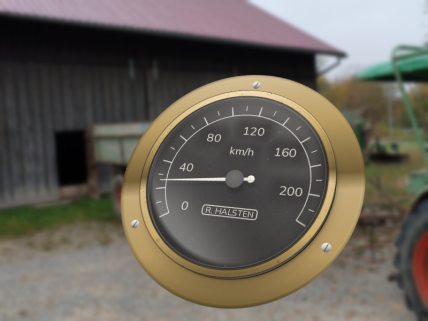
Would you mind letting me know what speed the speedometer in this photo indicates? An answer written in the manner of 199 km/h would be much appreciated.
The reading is 25 km/h
